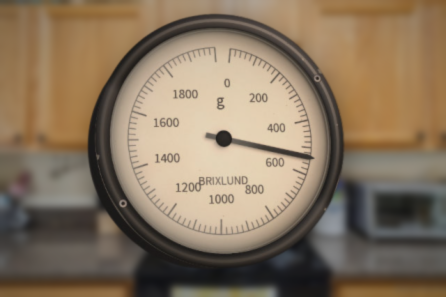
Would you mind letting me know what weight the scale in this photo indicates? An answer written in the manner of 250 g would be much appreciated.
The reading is 540 g
